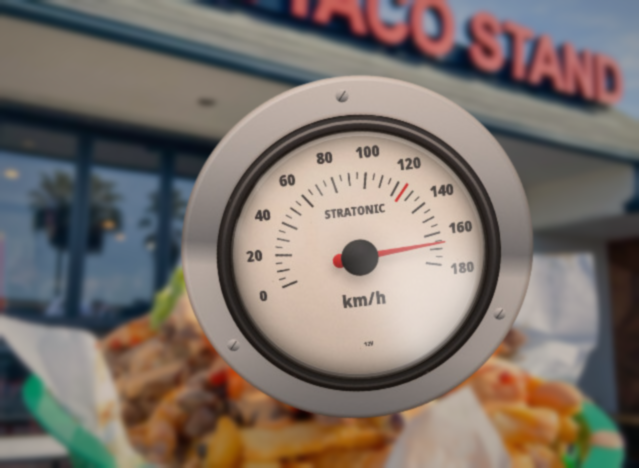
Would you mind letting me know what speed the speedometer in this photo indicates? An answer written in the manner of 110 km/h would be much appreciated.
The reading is 165 km/h
